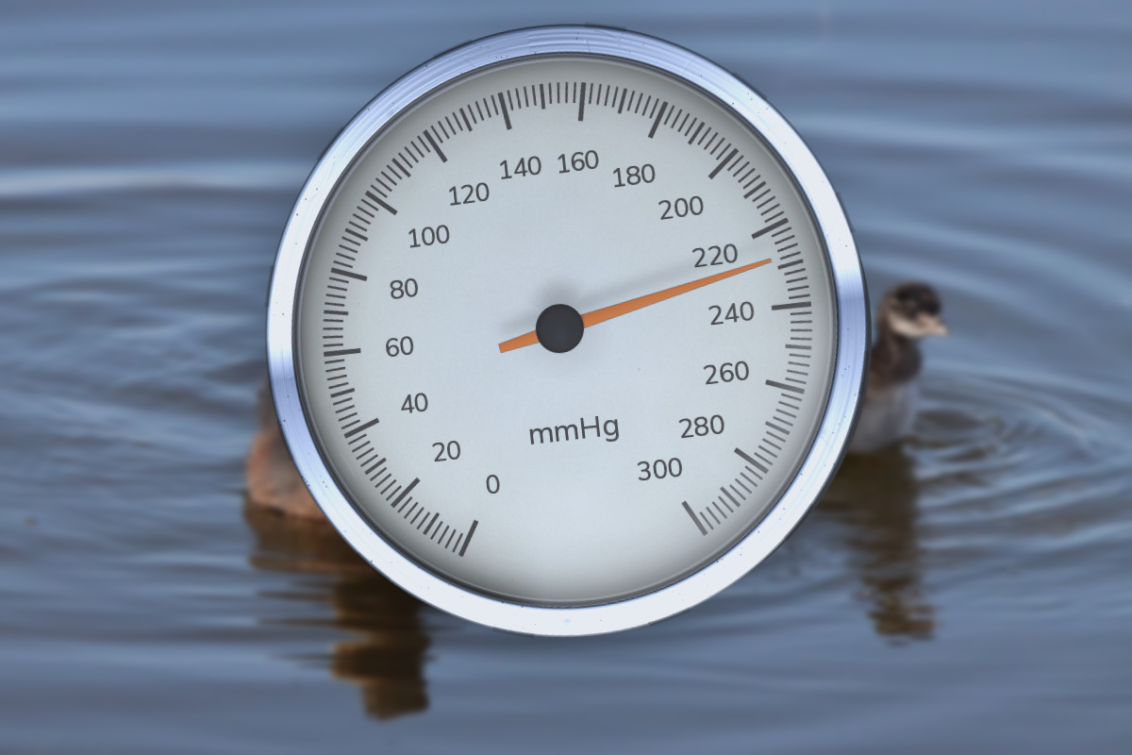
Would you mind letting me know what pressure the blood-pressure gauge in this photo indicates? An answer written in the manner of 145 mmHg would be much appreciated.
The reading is 228 mmHg
